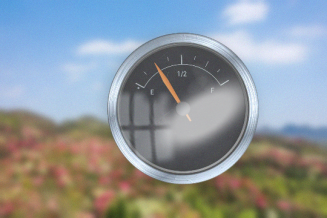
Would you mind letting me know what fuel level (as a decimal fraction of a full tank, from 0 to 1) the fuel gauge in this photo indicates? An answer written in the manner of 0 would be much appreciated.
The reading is 0.25
